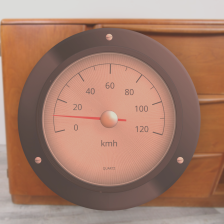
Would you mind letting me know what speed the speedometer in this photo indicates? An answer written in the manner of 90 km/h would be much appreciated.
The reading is 10 km/h
